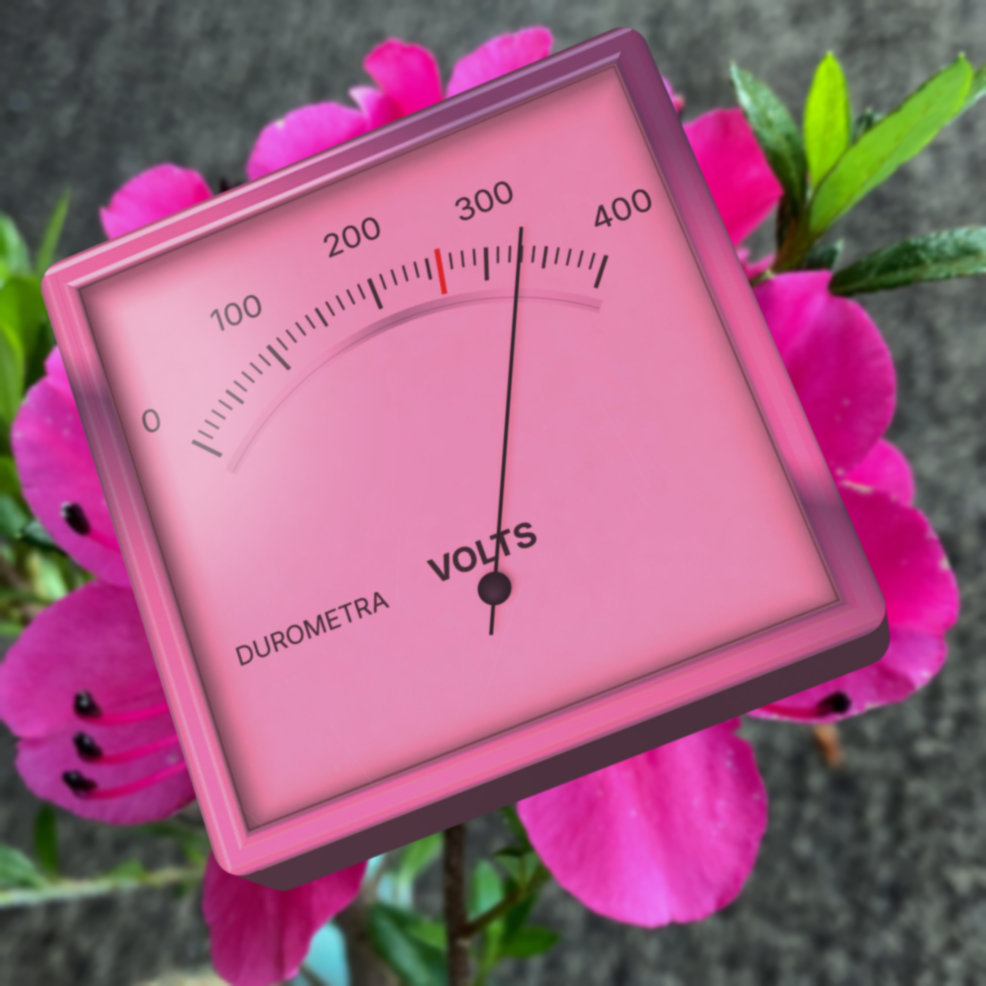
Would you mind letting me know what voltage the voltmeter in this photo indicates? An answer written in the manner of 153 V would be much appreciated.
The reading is 330 V
